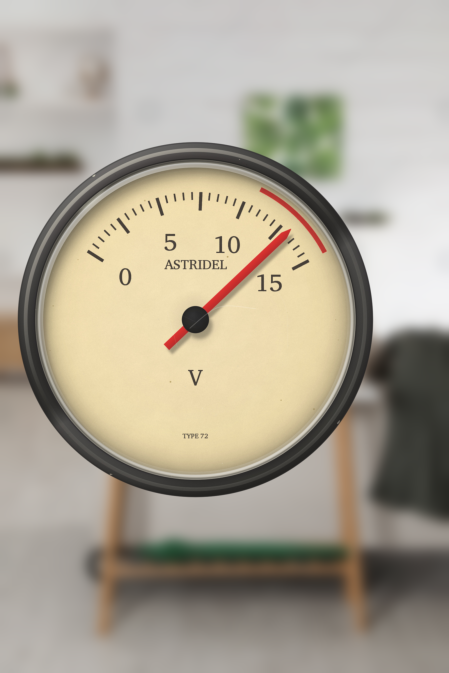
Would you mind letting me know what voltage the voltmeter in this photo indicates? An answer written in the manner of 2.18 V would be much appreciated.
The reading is 13 V
